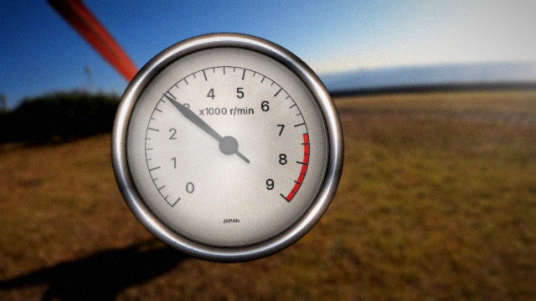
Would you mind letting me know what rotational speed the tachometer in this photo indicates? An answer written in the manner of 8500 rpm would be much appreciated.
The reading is 2875 rpm
